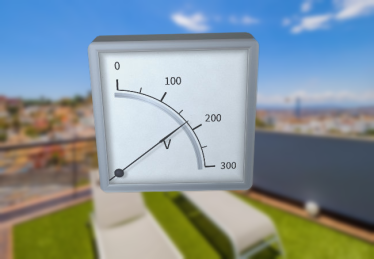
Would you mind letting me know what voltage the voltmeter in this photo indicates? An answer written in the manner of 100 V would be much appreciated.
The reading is 175 V
